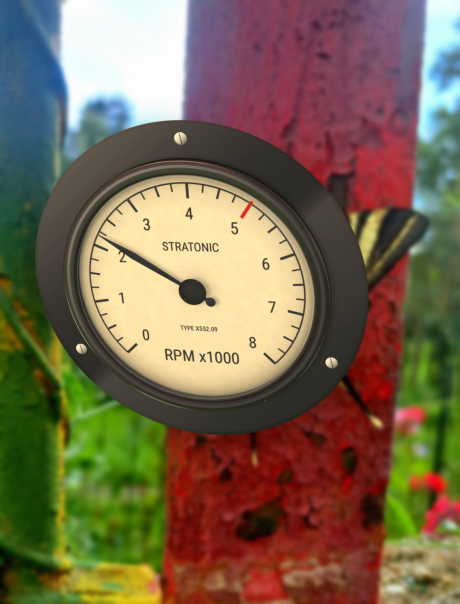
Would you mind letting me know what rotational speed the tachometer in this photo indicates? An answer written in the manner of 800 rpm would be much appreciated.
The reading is 2250 rpm
